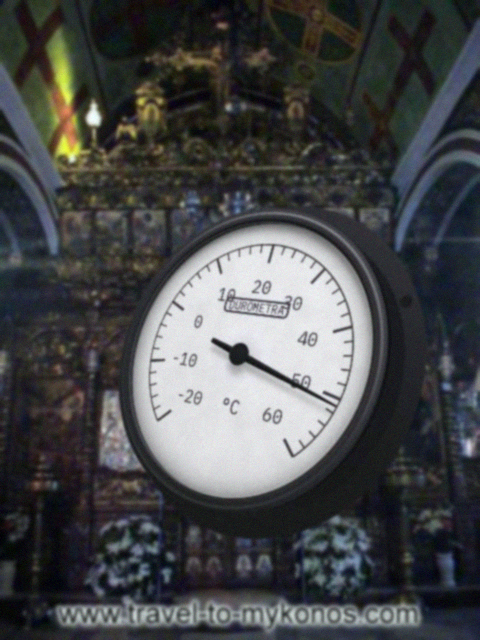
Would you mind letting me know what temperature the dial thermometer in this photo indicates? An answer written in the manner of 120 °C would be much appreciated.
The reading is 51 °C
